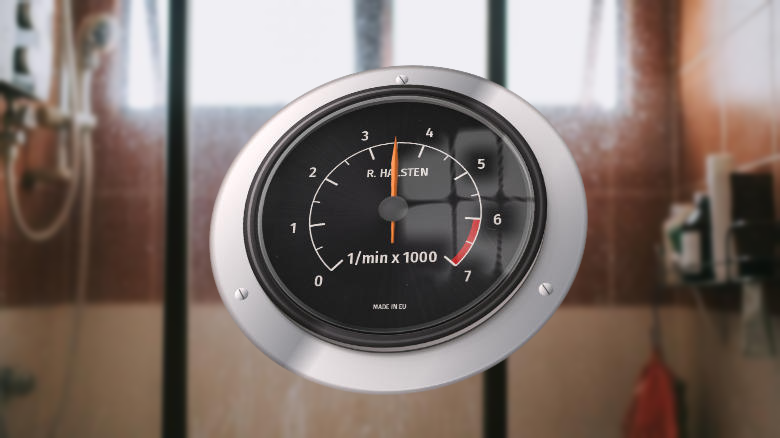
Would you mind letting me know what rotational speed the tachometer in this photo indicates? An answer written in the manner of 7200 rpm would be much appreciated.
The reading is 3500 rpm
